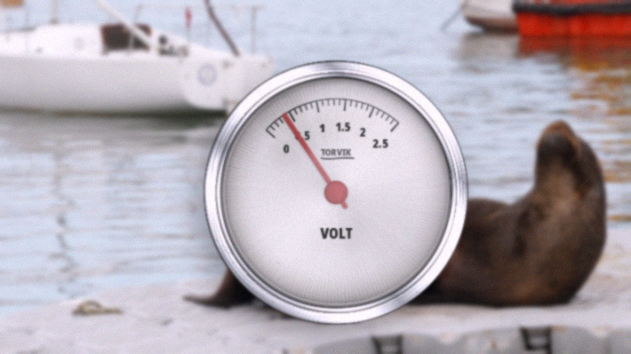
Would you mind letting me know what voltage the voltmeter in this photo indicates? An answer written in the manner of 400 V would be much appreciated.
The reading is 0.4 V
